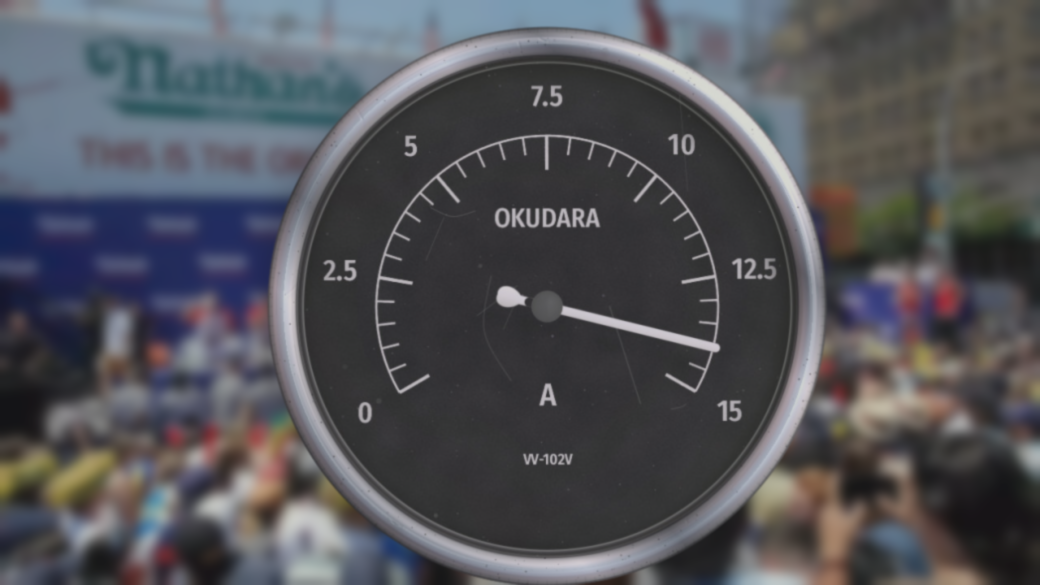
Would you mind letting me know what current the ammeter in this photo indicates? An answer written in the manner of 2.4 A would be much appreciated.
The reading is 14 A
